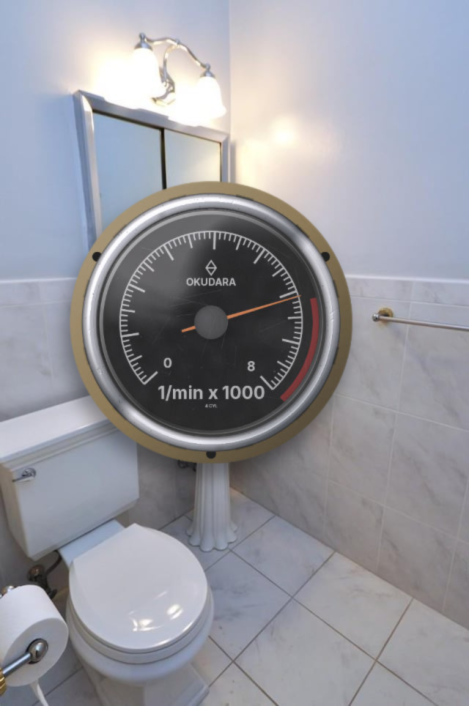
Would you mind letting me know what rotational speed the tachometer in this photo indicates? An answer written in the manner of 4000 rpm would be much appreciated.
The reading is 6100 rpm
